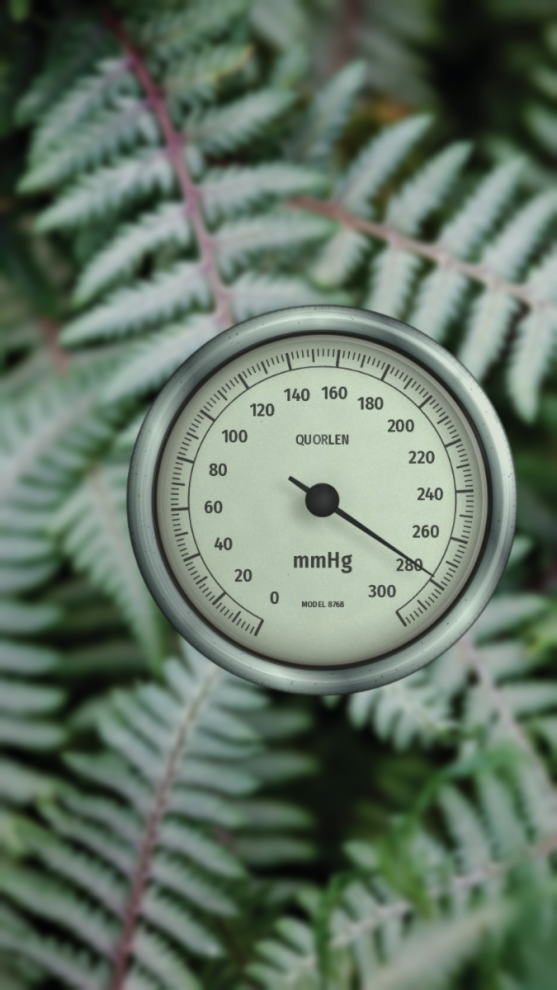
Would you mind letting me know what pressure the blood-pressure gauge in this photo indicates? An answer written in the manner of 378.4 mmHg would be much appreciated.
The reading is 278 mmHg
